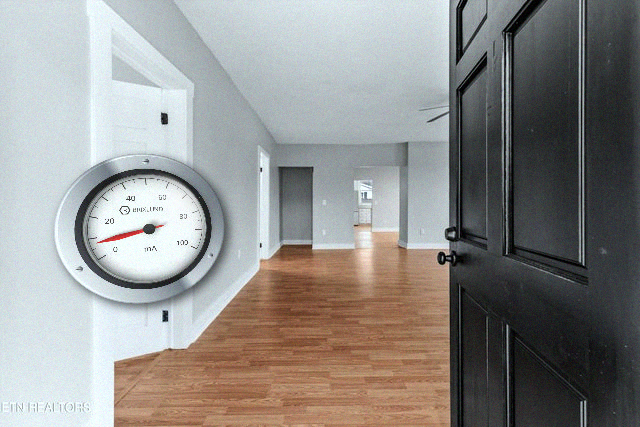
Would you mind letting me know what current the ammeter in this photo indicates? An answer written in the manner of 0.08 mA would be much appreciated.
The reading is 7.5 mA
